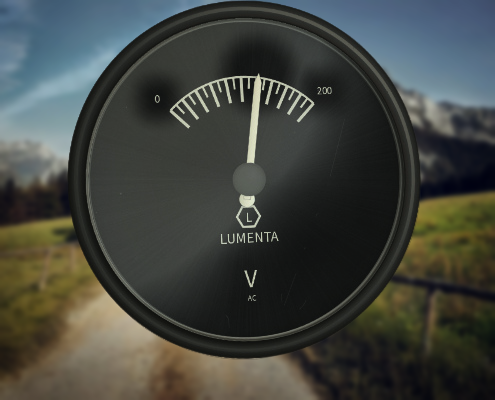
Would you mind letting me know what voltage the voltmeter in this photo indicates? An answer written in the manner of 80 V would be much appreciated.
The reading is 120 V
